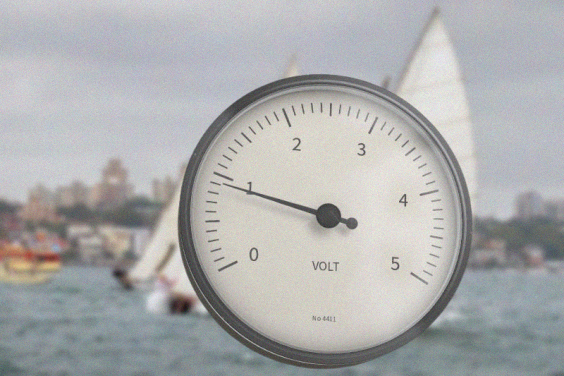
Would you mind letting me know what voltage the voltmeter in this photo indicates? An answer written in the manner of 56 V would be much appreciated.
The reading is 0.9 V
